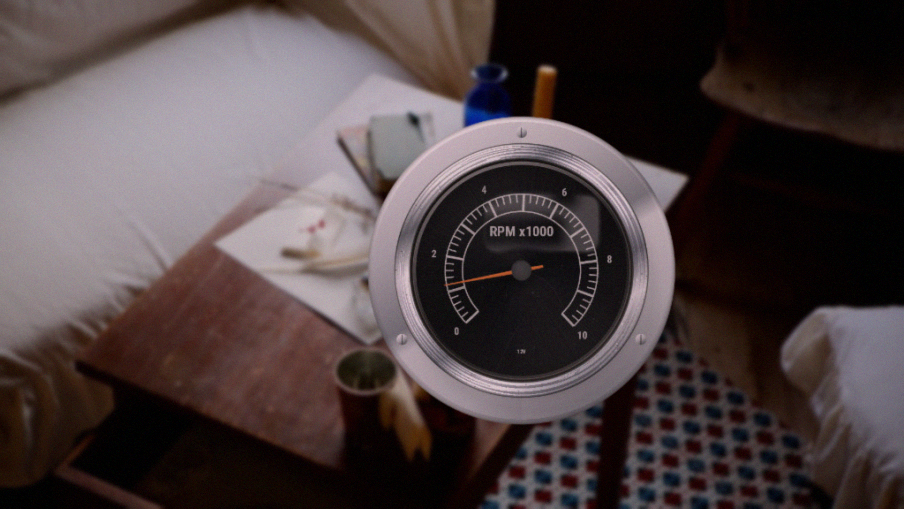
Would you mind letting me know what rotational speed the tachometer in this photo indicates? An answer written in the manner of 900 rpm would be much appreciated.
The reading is 1200 rpm
